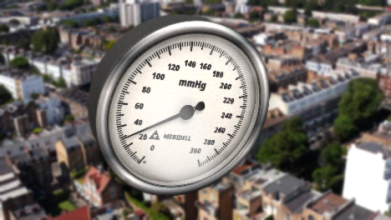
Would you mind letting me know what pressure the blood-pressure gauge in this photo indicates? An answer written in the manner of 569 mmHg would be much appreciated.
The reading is 30 mmHg
